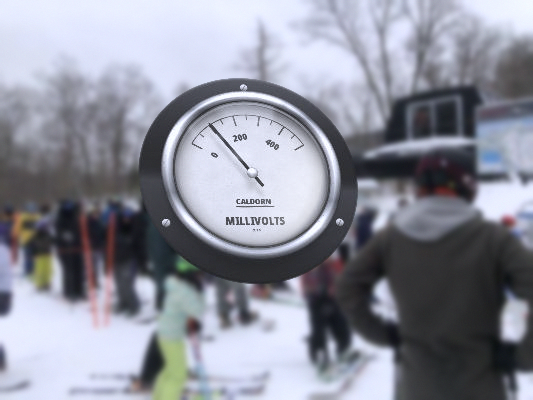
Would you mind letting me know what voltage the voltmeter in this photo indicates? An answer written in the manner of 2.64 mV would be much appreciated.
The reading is 100 mV
